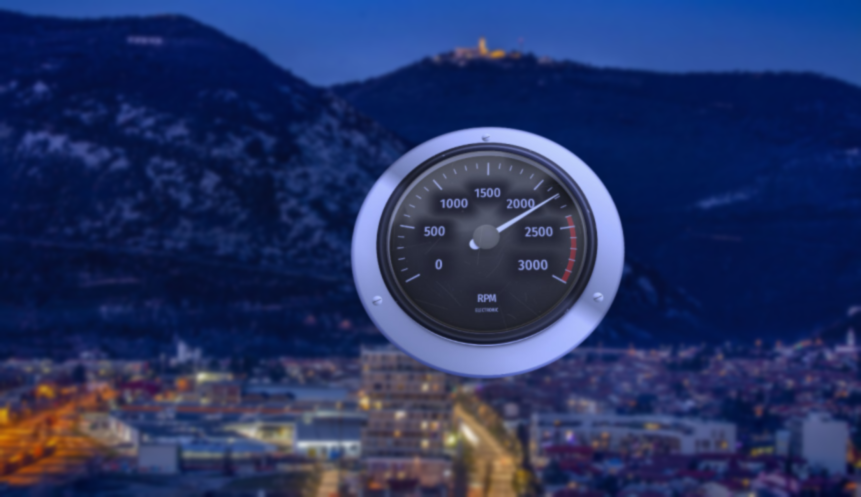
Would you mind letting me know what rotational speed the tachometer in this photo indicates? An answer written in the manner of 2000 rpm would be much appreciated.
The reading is 2200 rpm
